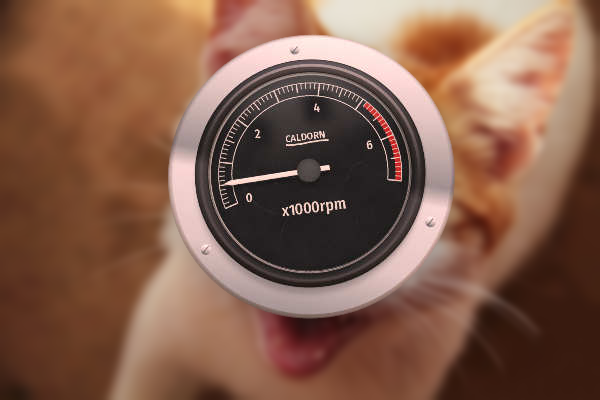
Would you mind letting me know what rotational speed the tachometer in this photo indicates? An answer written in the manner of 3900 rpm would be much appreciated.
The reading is 500 rpm
